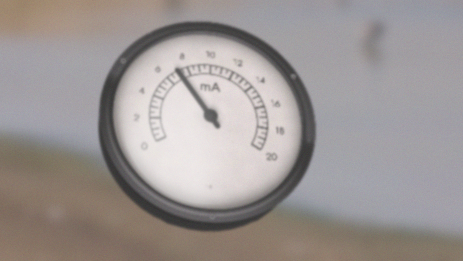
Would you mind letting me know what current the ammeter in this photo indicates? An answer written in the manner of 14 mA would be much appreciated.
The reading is 7 mA
